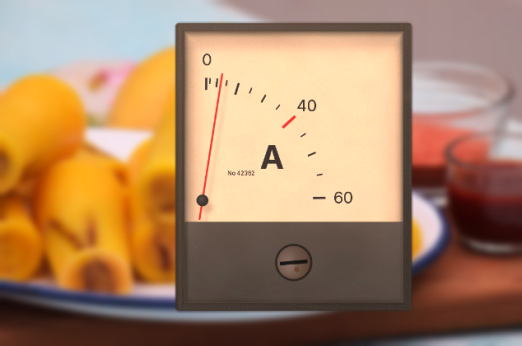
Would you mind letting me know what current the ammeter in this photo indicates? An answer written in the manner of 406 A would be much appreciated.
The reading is 12.5 A
